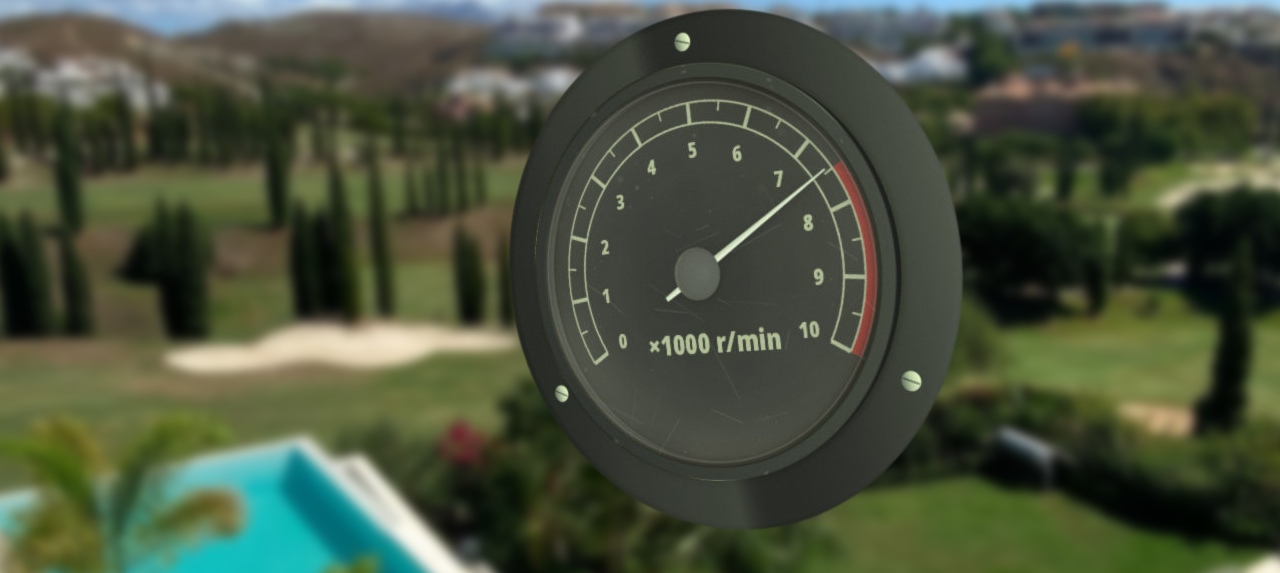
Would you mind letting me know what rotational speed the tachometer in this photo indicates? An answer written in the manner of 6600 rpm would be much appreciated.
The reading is 7500 rpm
